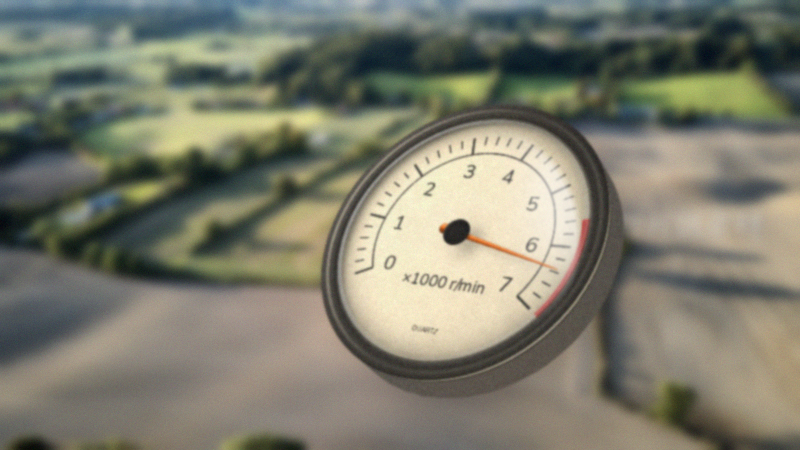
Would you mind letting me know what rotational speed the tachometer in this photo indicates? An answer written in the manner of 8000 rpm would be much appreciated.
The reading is 6400 rpm
